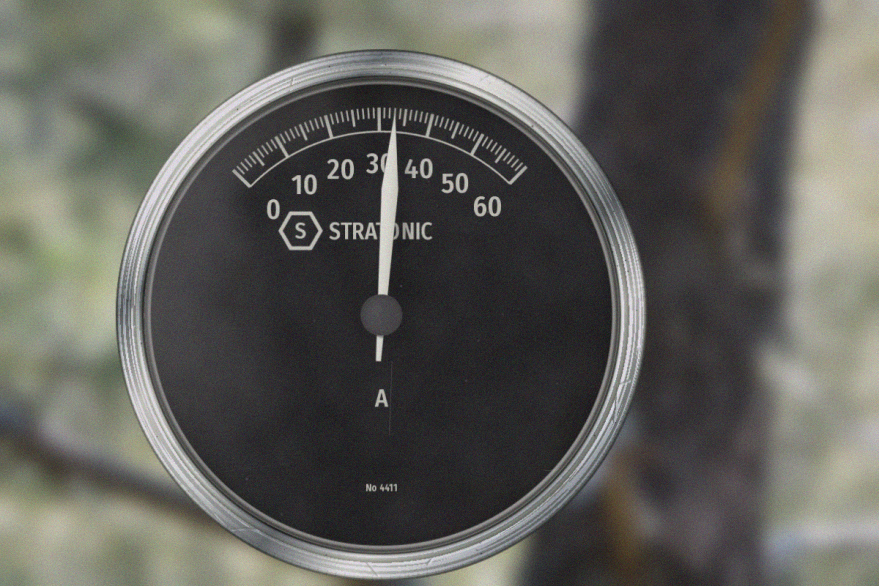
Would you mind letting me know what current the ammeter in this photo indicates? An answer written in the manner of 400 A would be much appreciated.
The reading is 33 A
